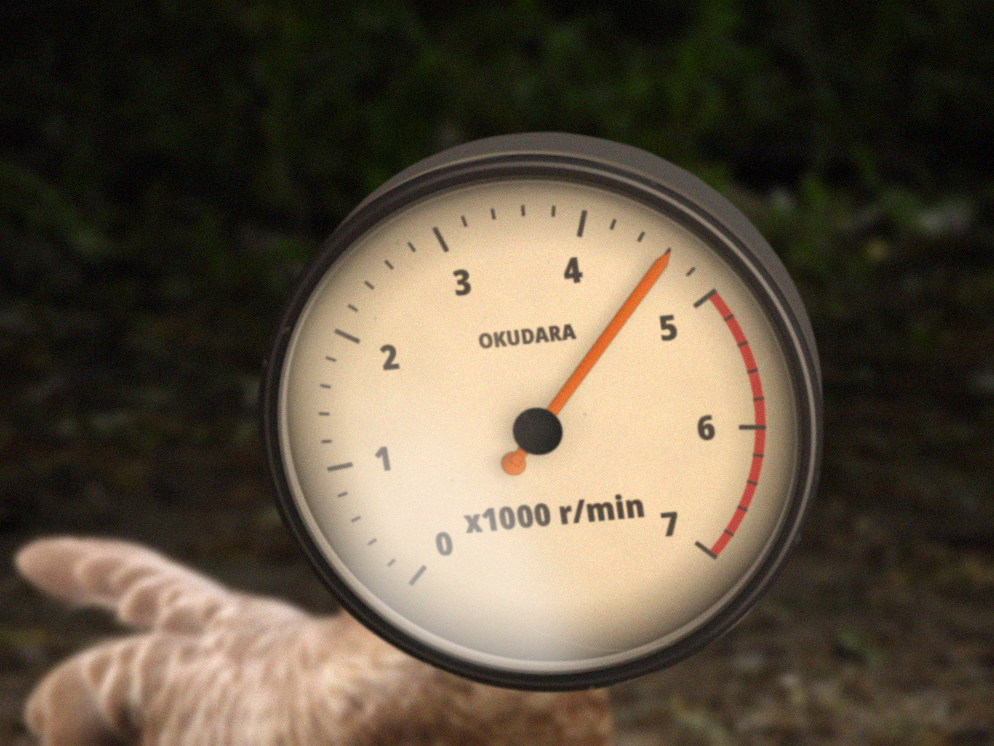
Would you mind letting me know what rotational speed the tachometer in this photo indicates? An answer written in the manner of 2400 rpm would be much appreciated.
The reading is 4600 rpm
